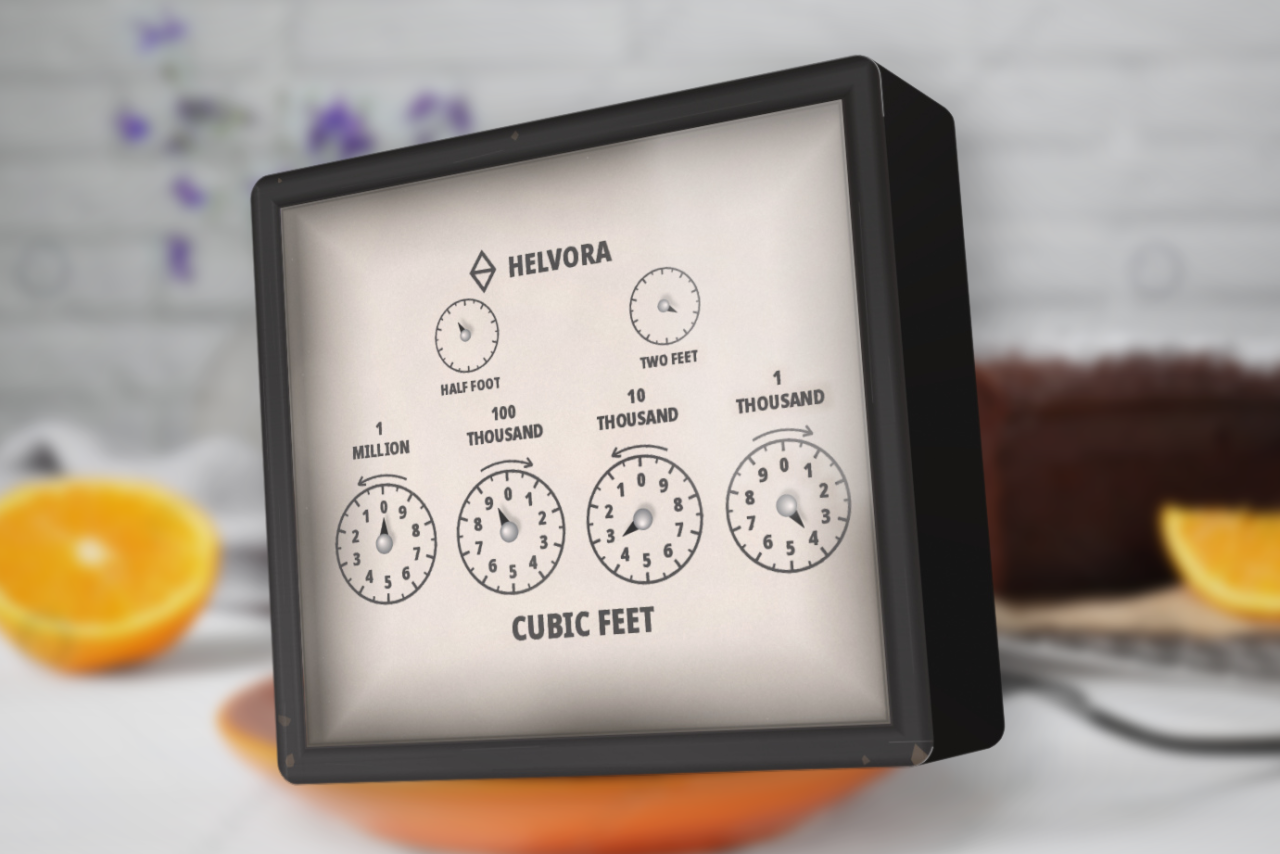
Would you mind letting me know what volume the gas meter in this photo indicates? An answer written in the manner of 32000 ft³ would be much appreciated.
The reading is 993400 ft³
